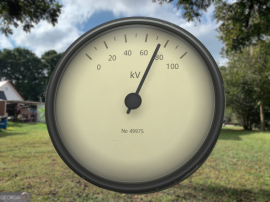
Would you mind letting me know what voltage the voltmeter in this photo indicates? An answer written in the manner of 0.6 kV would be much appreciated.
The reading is 75 kV
